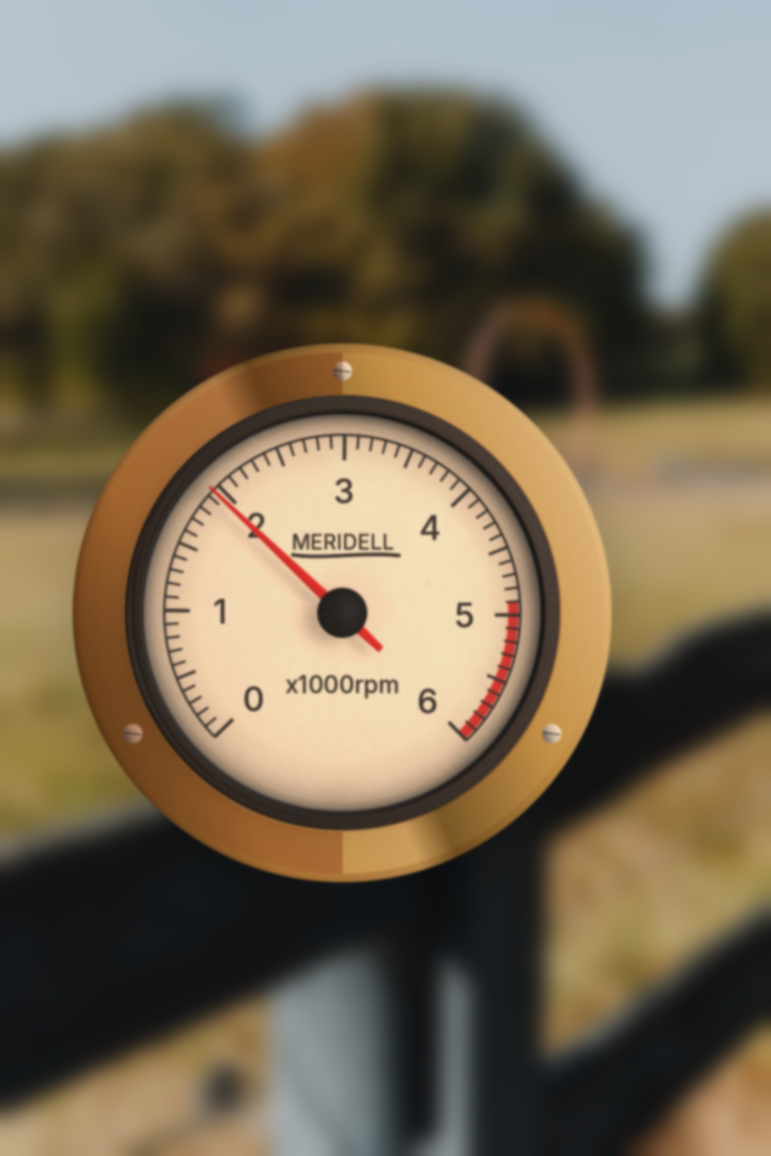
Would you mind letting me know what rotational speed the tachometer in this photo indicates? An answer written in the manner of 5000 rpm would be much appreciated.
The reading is 1950 rpm
